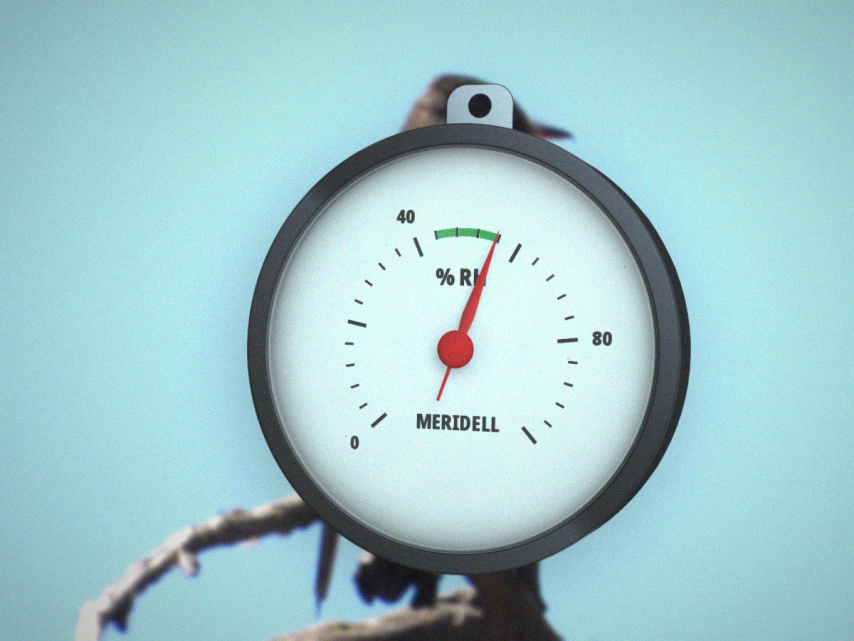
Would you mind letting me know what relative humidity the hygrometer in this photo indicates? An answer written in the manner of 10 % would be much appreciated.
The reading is 56 %
